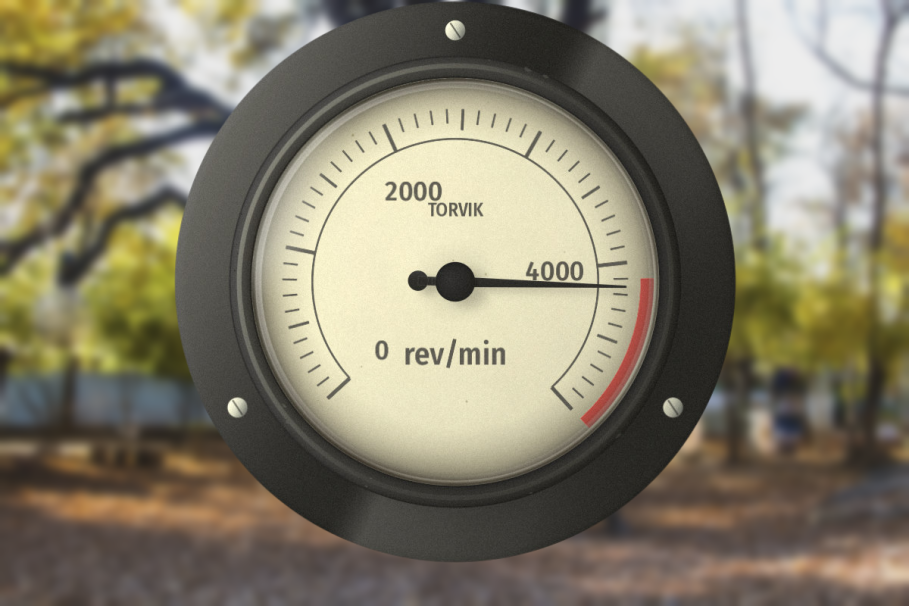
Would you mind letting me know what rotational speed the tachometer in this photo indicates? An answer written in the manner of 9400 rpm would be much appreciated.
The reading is 4150 rpm
